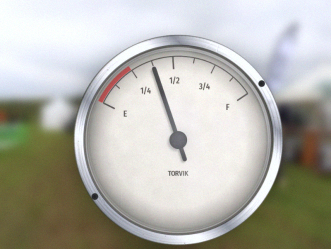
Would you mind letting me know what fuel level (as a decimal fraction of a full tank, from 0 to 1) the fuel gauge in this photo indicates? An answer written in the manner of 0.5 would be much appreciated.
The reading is 0.375
